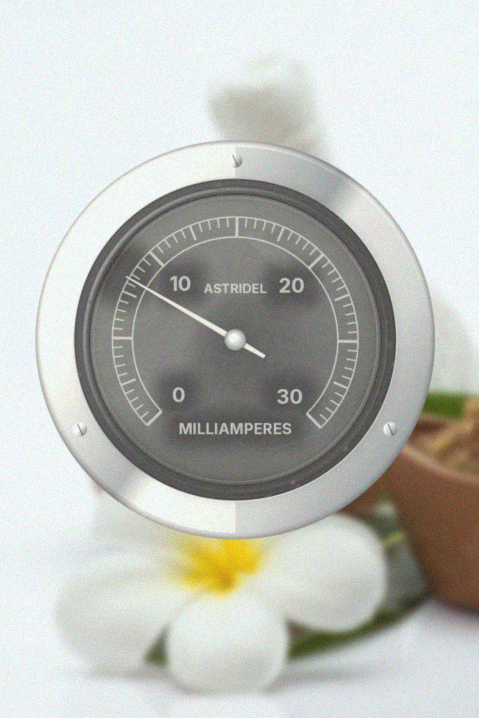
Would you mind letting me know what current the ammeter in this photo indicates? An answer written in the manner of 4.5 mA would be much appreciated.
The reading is 8.25 mA
